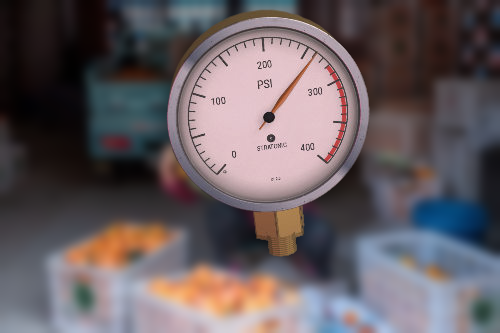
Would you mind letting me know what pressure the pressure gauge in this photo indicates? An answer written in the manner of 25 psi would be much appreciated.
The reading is 260 psi
